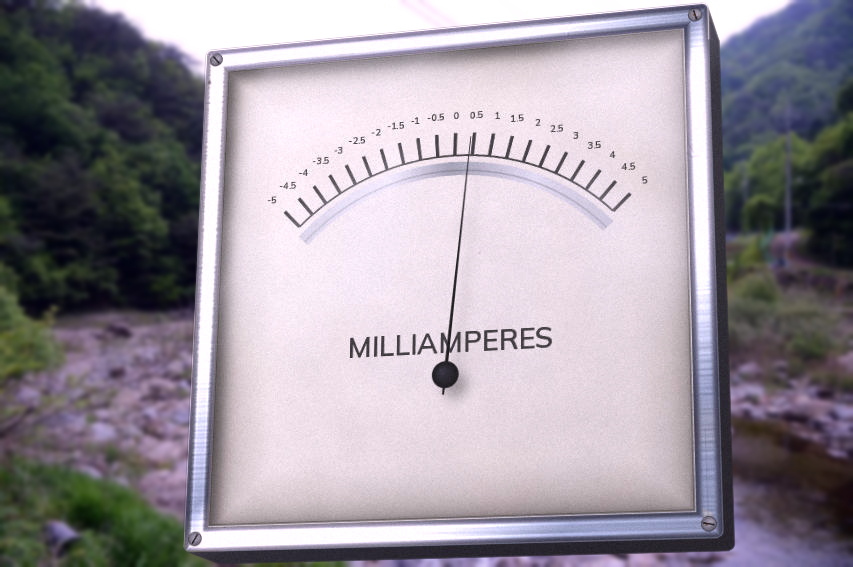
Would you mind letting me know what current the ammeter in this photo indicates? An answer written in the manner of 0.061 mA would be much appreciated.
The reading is 0.5 mA
